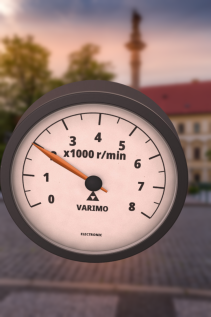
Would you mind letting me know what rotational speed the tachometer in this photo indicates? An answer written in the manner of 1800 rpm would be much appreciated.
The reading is 2000 rpm
